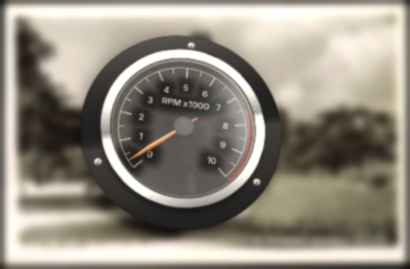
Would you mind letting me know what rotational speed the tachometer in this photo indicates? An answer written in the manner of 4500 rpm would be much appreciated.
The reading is 250 rpm
